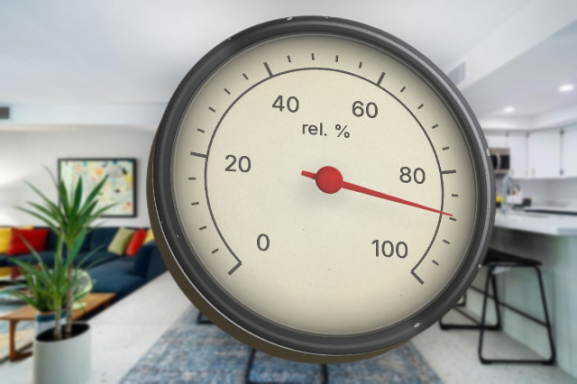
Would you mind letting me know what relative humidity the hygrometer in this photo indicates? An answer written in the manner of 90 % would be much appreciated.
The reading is 88 %
